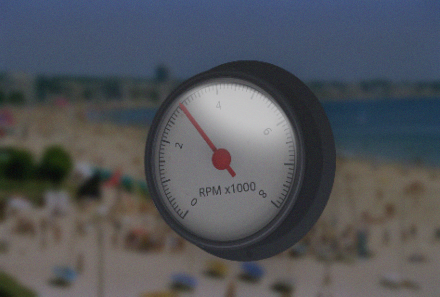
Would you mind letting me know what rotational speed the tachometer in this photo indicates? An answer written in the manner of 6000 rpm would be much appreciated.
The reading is 3000 rpm
